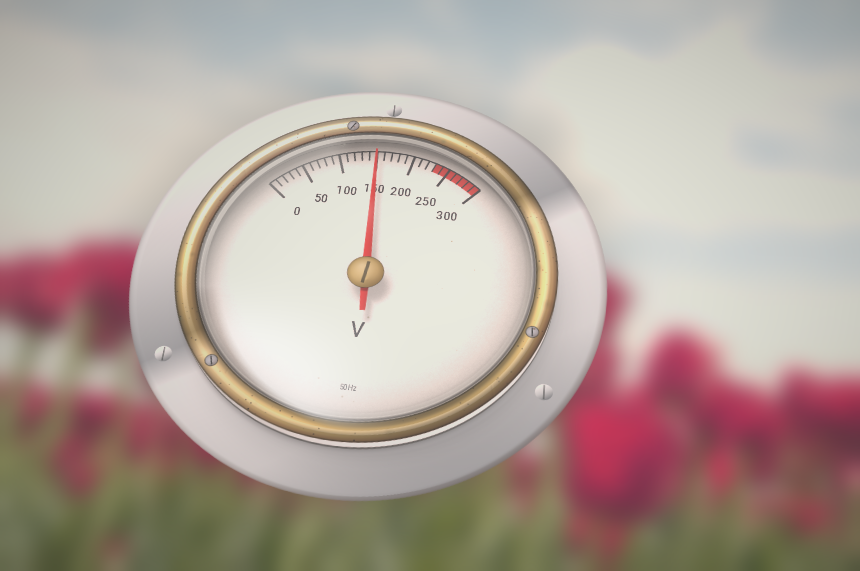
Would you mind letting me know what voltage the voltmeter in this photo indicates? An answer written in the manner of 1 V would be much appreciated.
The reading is 150 V
